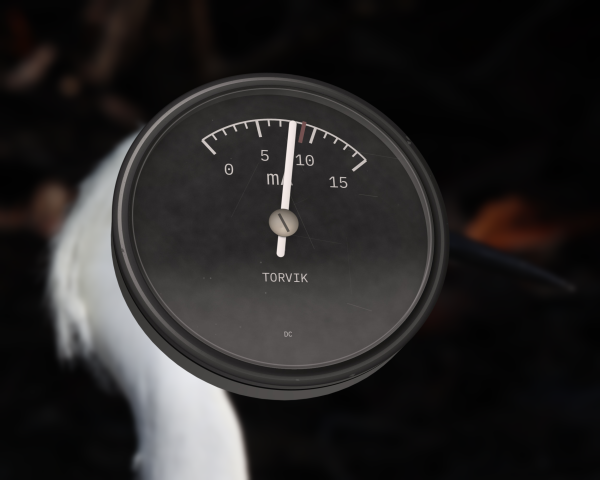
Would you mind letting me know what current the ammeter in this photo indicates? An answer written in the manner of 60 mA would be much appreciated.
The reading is 8 mA
